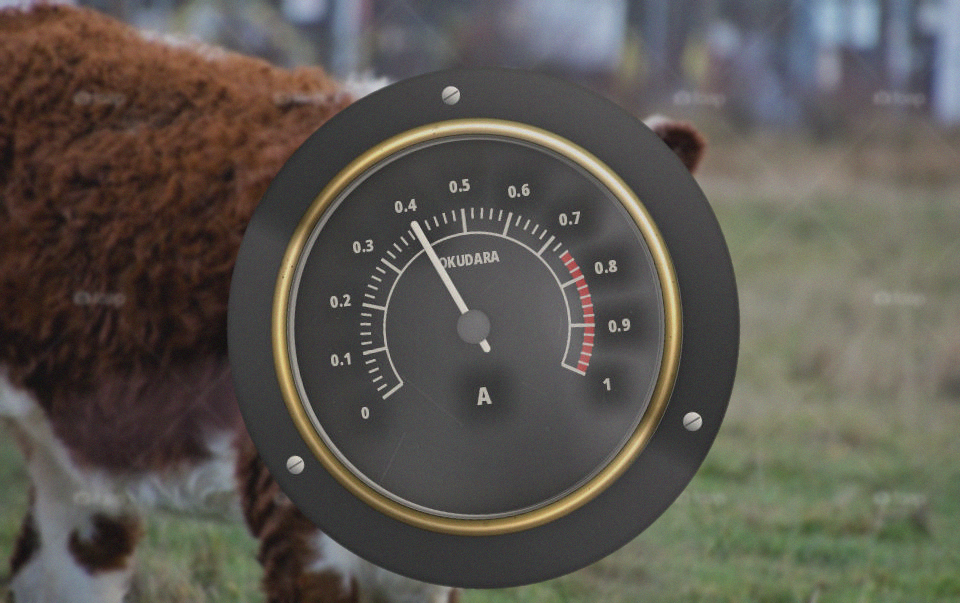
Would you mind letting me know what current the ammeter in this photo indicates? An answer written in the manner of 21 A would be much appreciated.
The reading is 0.4 A
